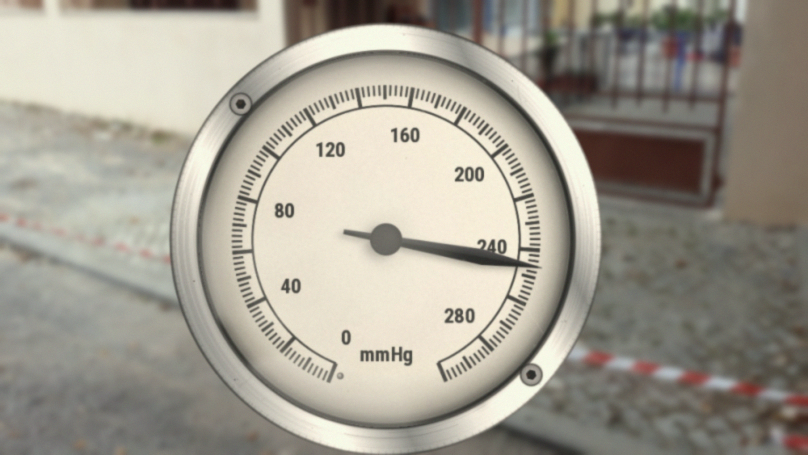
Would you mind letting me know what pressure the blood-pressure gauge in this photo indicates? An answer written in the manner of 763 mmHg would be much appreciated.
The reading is 246 mmHg
